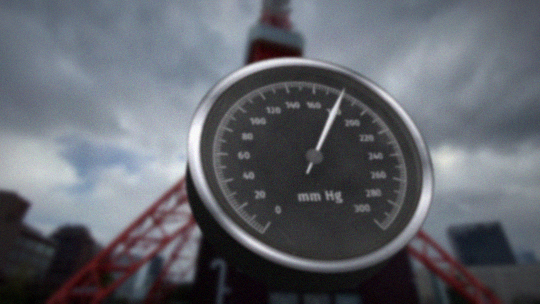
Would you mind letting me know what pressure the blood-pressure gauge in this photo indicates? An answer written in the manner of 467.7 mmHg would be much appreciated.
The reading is 180 mmHg
